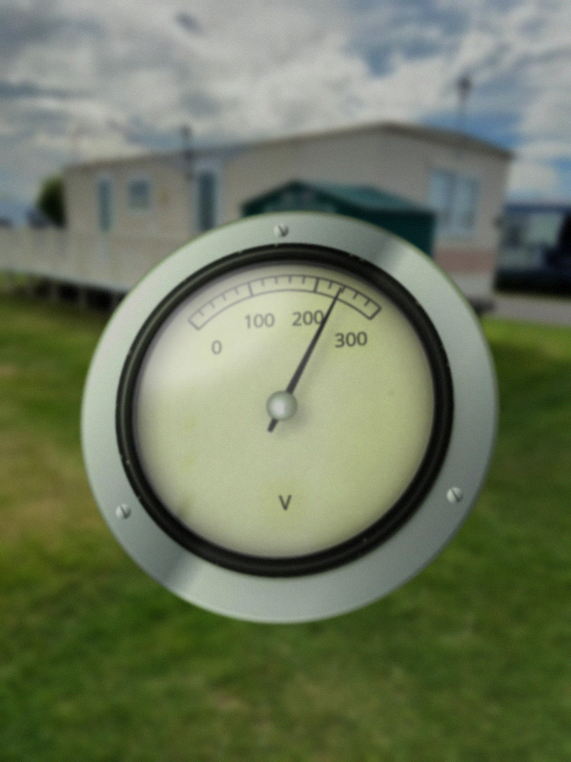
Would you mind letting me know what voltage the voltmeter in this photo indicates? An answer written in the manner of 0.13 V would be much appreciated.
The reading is 240 V
